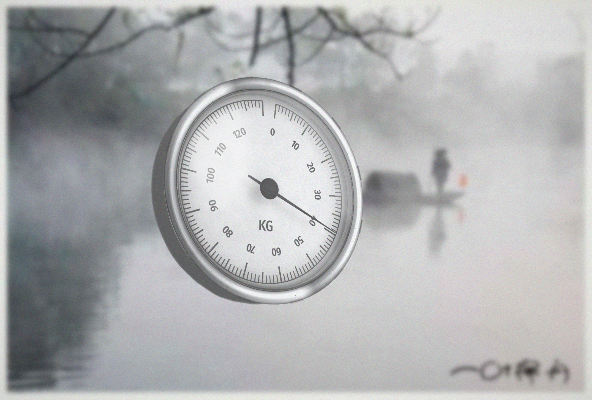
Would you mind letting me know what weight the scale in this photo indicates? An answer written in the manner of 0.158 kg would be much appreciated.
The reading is 40 kg
